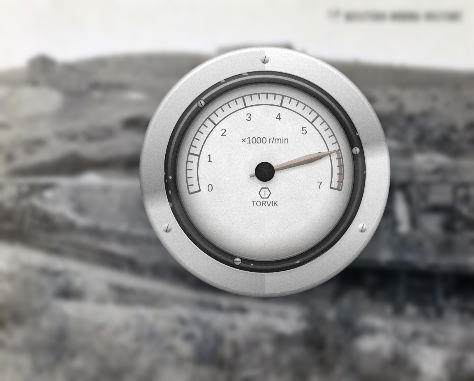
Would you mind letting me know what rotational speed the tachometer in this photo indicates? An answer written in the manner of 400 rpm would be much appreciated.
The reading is 6000 rpm
